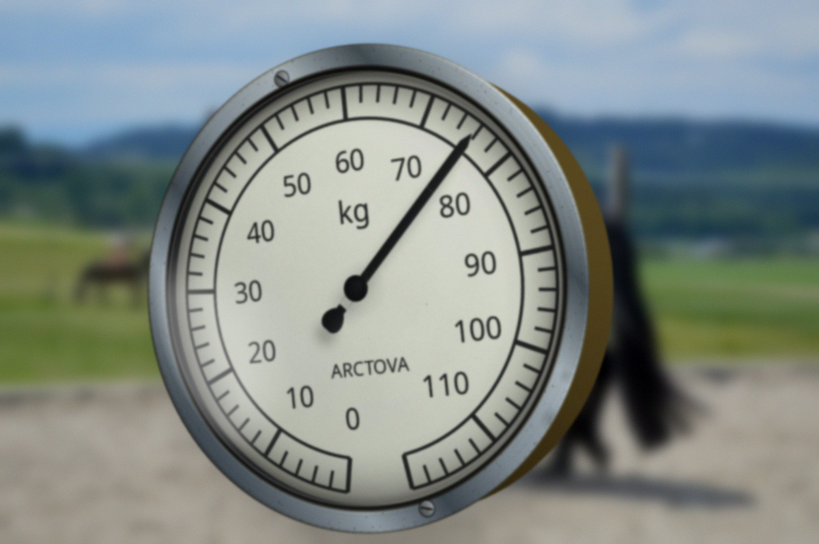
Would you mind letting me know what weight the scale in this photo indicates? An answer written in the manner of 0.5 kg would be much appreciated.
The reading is 76 kg
